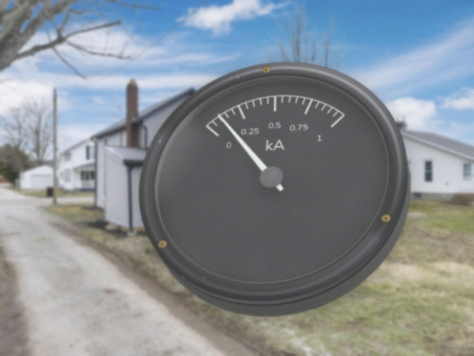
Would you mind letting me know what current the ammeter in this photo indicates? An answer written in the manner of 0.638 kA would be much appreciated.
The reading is 0.1 kA
